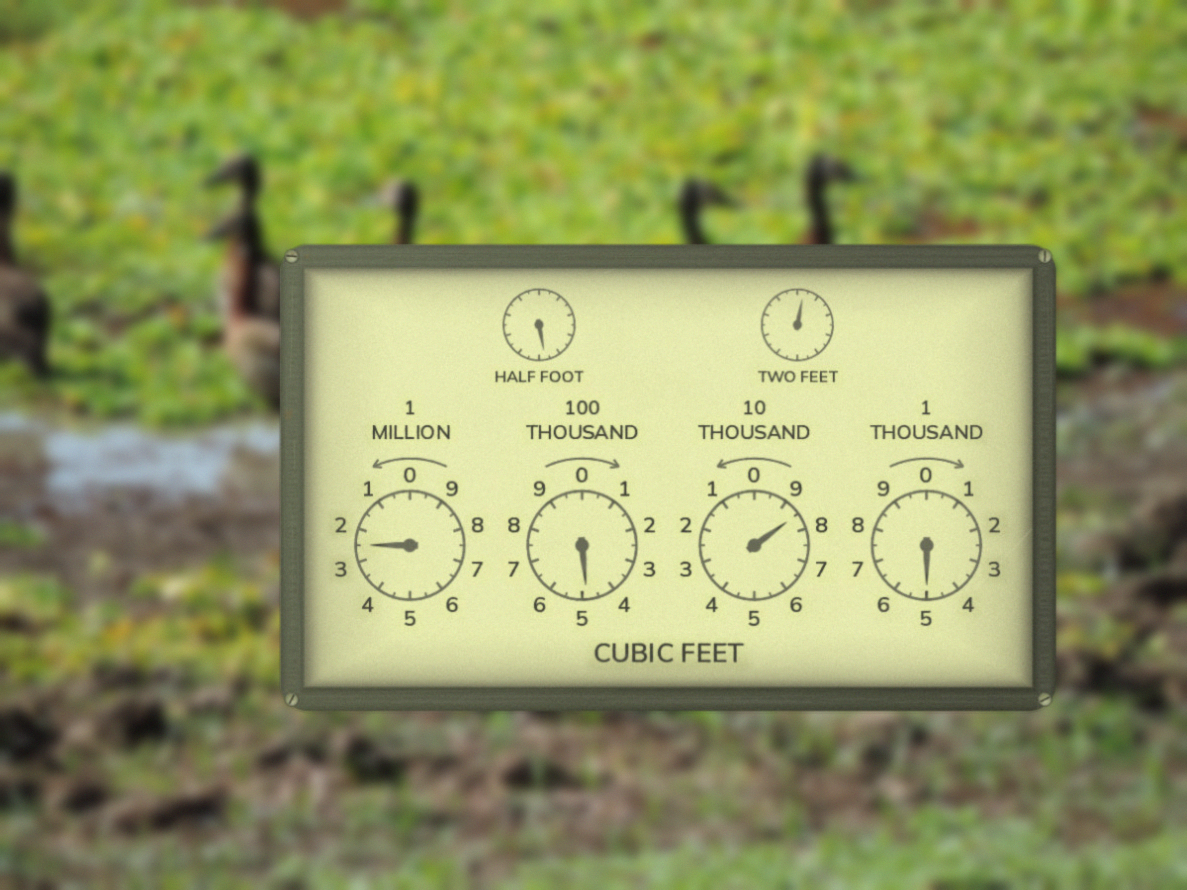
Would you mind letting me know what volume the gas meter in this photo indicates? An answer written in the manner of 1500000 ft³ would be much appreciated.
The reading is 248500 ft³
